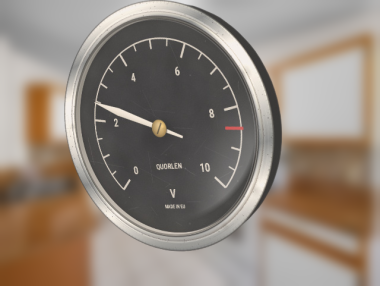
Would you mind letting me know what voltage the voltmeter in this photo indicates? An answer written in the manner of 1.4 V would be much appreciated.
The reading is 2.5 V
